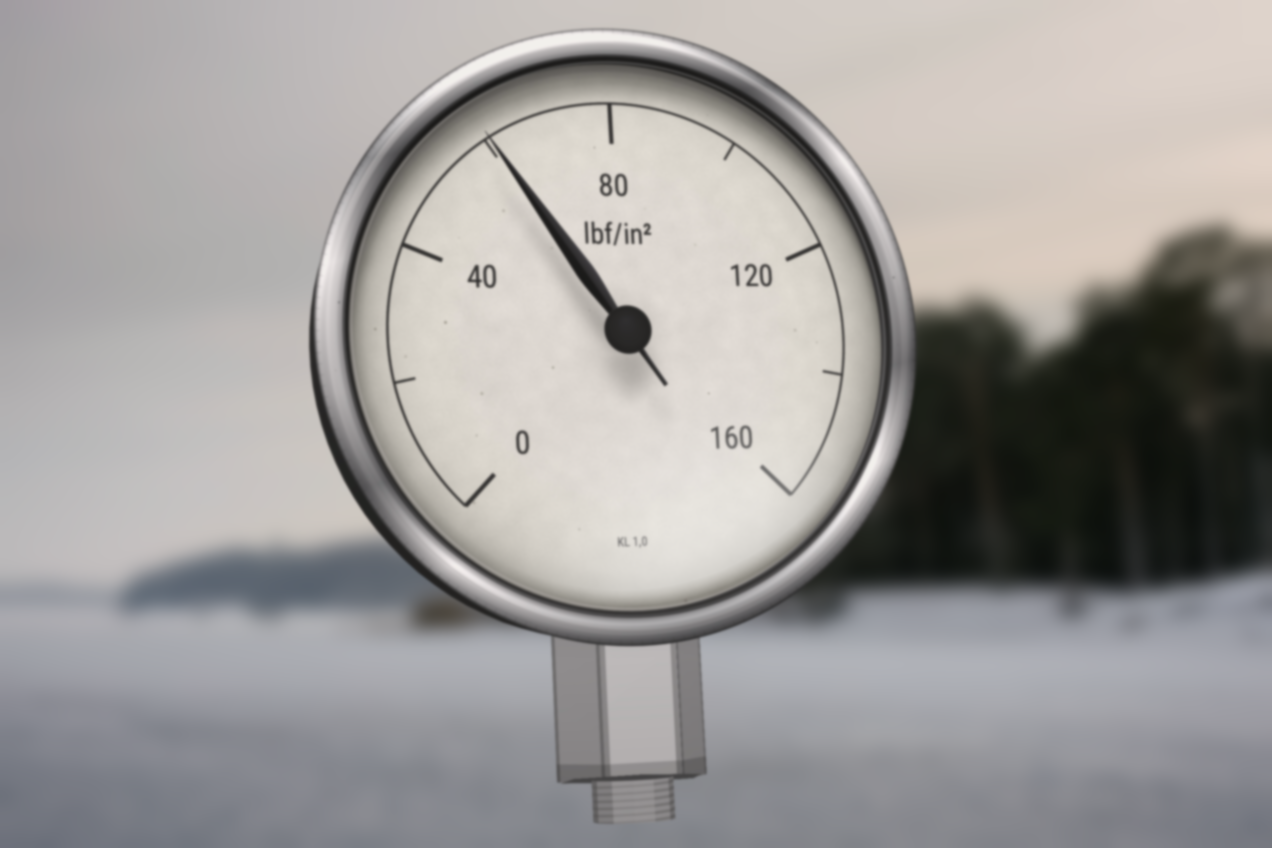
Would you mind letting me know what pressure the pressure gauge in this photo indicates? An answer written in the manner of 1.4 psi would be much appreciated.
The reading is 60 psi
